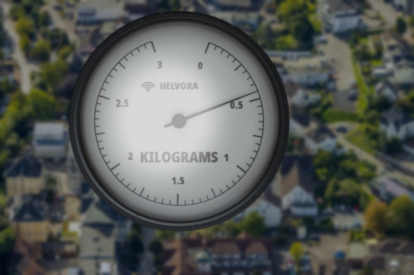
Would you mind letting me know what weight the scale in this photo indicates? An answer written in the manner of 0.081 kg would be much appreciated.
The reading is 0.45 kg
